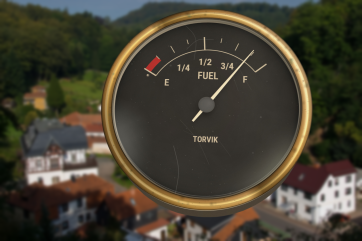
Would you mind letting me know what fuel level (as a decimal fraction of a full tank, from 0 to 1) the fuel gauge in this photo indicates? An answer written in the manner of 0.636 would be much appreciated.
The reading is 0.875
